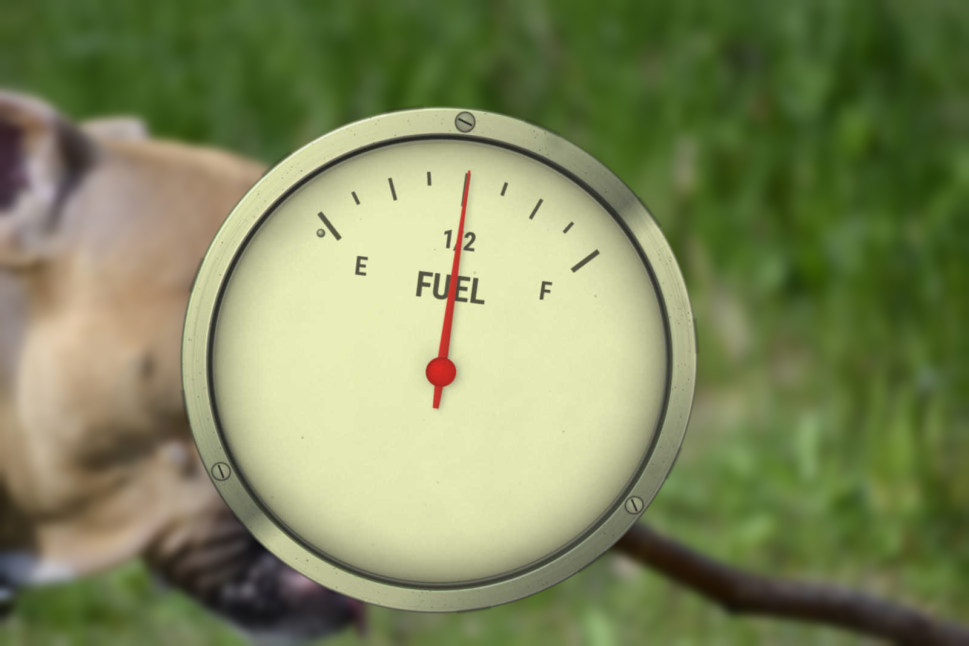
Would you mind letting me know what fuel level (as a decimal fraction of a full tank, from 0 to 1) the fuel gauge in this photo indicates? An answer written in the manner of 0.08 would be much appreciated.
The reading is 0.5
